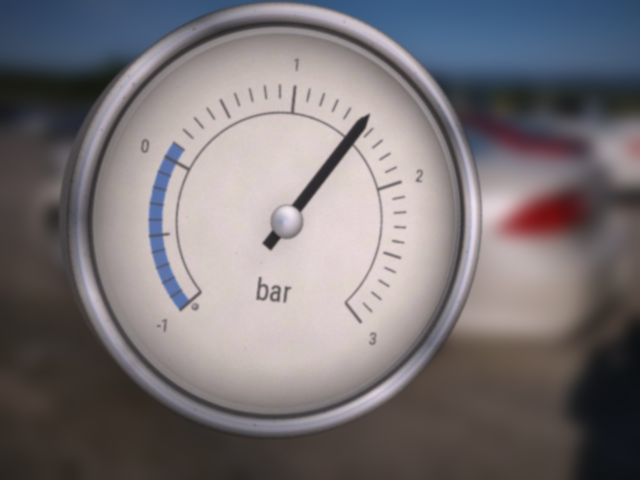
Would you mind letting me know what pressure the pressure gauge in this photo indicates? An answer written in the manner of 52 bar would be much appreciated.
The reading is 1.5 bar
